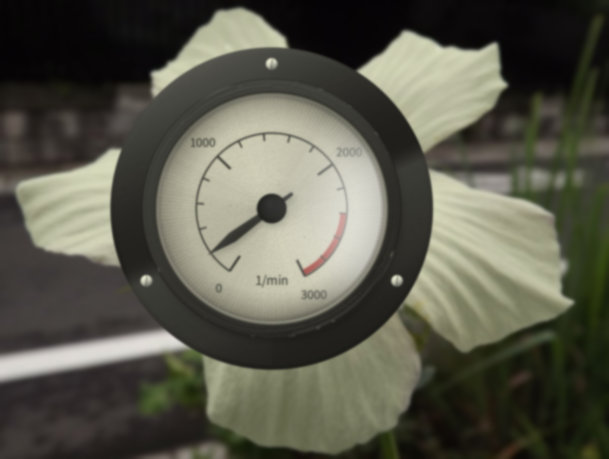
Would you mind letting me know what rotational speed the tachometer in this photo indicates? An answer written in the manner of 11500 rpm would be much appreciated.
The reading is 200 rpm
